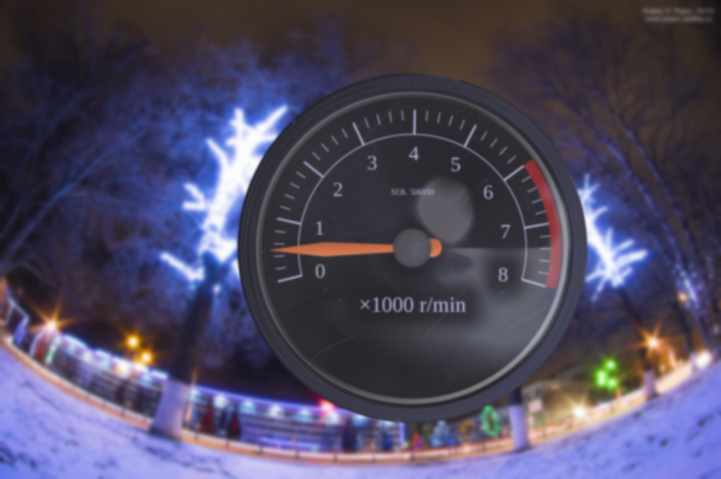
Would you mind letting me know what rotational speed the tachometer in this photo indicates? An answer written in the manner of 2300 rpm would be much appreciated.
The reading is 500 rpm
